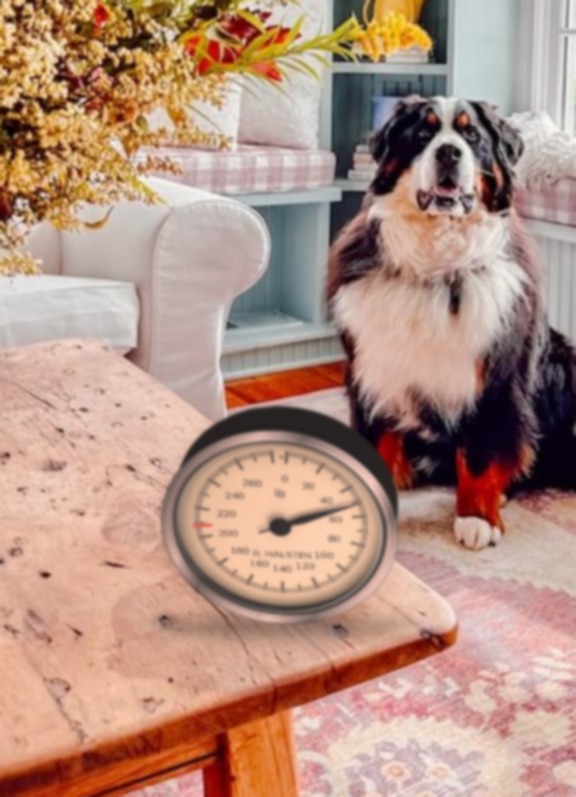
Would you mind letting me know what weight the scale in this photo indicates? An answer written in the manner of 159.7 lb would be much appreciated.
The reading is 50 lb
